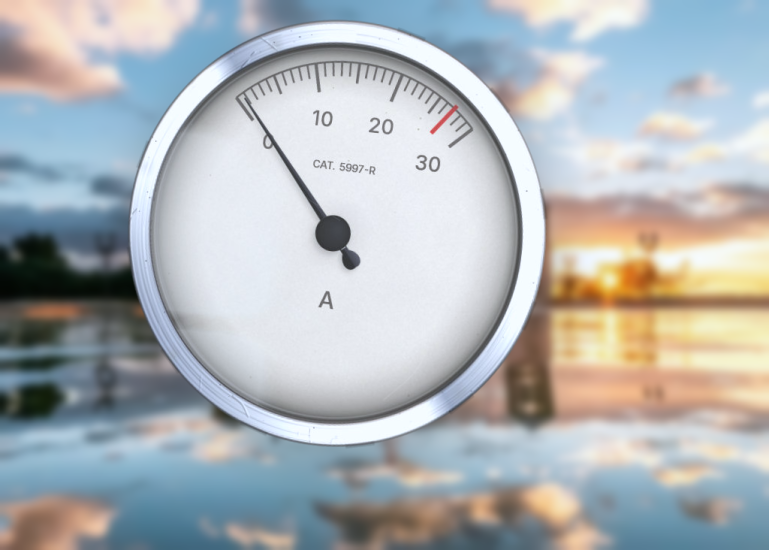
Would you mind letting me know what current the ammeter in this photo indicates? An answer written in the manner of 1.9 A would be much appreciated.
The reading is 1 A
